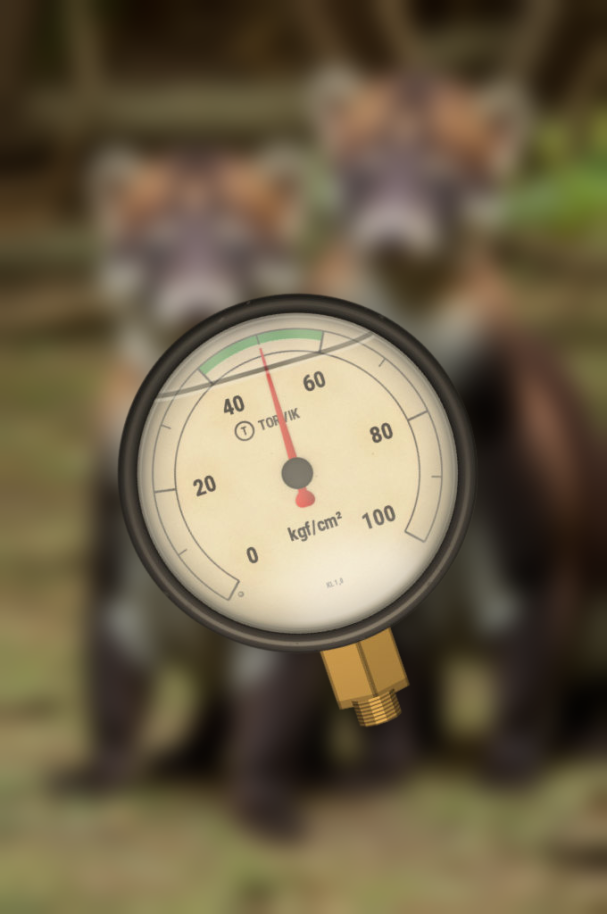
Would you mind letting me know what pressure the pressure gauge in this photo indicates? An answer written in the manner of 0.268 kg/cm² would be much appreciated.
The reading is 50 kg/cm²
